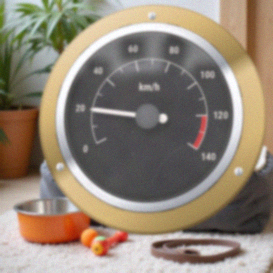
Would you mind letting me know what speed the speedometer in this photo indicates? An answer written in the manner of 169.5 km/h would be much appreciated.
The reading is 20 km/h
